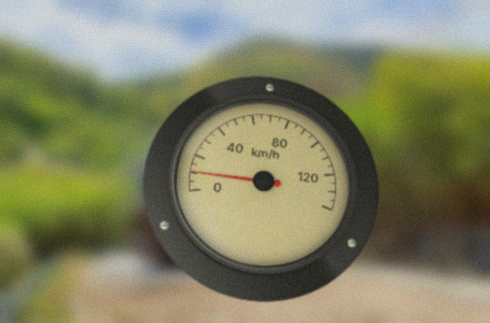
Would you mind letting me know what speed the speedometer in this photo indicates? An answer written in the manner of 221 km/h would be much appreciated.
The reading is 10 km/h
